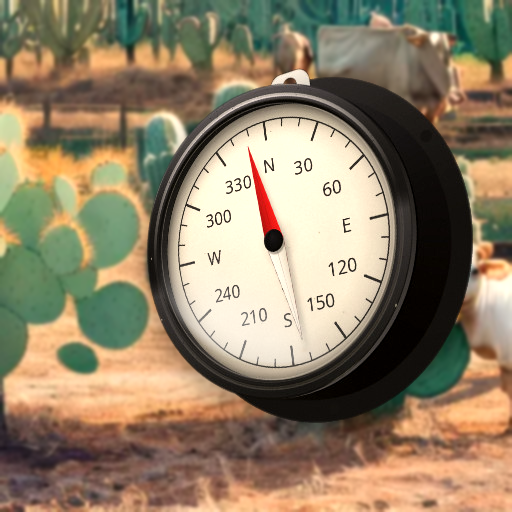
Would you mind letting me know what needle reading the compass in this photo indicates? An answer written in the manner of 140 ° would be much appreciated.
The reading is 350 °
